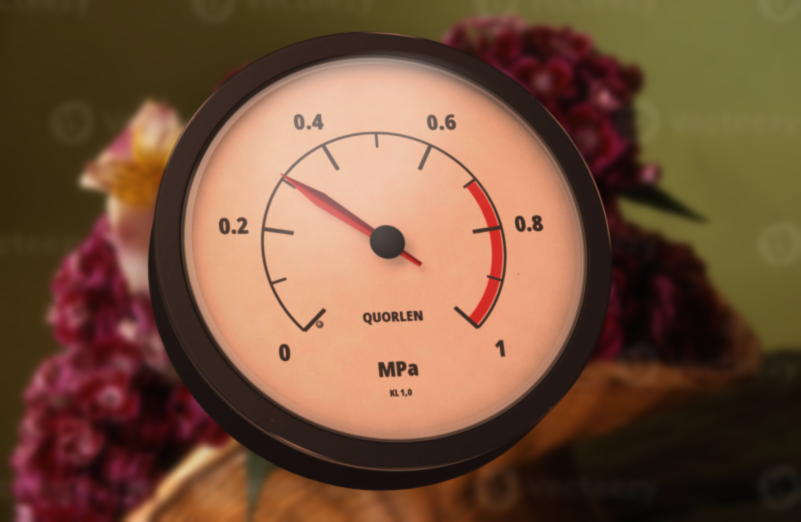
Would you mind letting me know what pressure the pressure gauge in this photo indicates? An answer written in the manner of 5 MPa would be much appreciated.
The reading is 0.3 MPa
